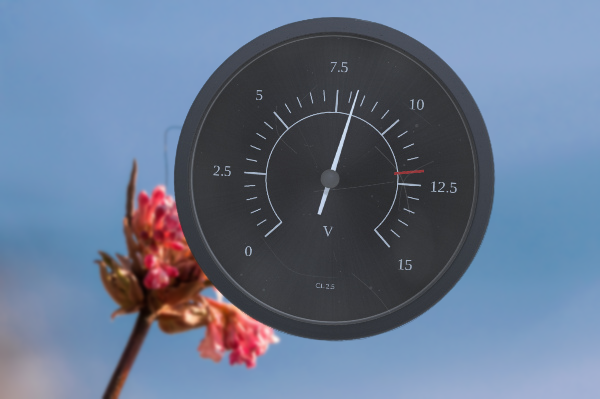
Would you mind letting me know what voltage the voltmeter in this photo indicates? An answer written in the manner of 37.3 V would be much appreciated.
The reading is 8.25 V
